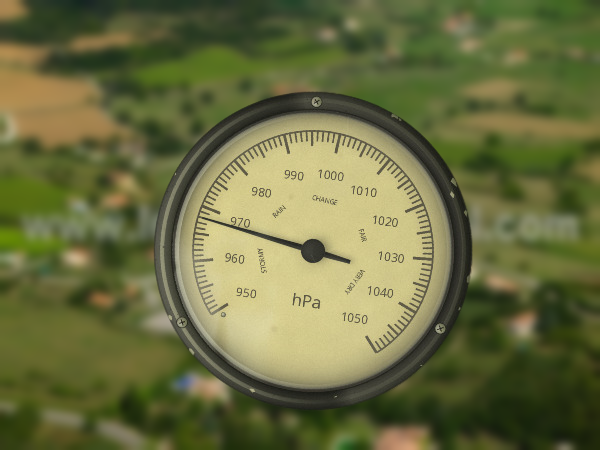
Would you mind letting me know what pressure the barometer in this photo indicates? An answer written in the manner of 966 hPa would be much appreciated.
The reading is 968 hPa
